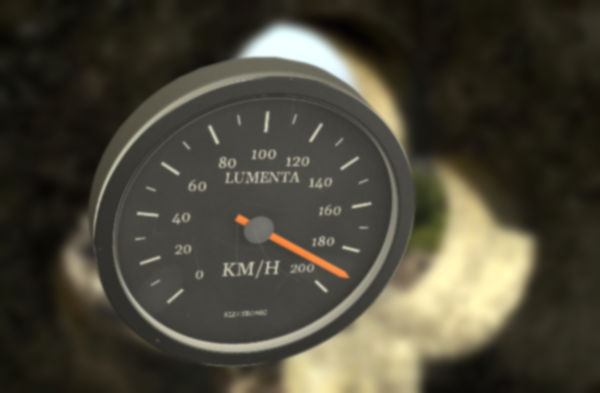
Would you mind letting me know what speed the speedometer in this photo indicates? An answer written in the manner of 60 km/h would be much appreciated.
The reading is 190 km/h
